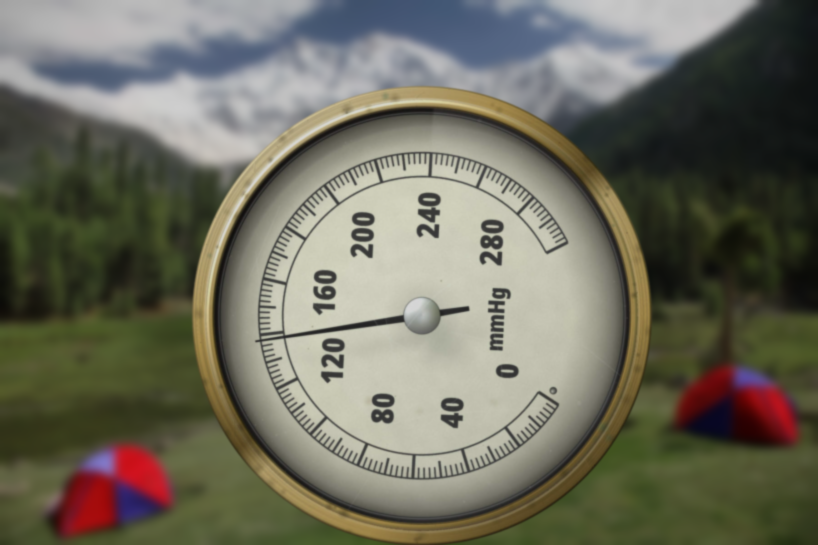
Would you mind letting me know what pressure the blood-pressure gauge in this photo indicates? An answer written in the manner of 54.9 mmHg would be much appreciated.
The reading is 138 mmHg
